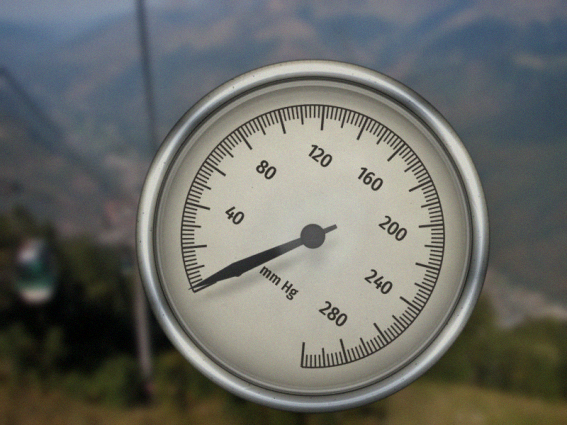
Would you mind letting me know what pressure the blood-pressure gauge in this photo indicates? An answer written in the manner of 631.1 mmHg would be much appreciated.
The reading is 2 mmHg
